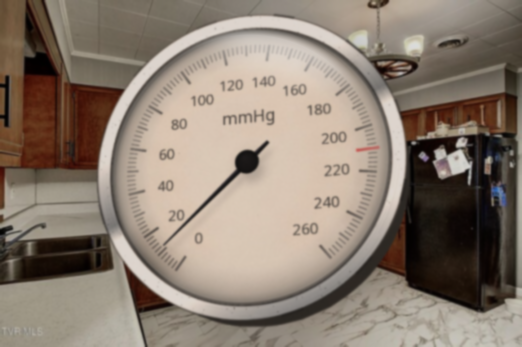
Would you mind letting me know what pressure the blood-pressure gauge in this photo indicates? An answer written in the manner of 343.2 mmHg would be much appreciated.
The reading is 10 mmHg
